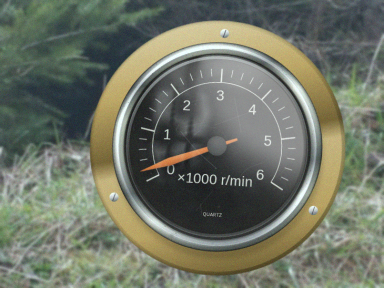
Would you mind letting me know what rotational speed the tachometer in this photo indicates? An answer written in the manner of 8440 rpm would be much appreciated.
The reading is 200 rpm
